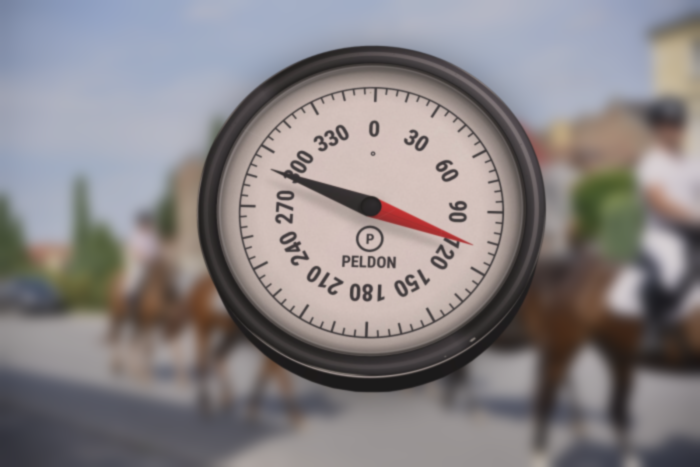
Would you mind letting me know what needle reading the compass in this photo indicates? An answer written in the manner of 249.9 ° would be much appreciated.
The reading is 110 °
